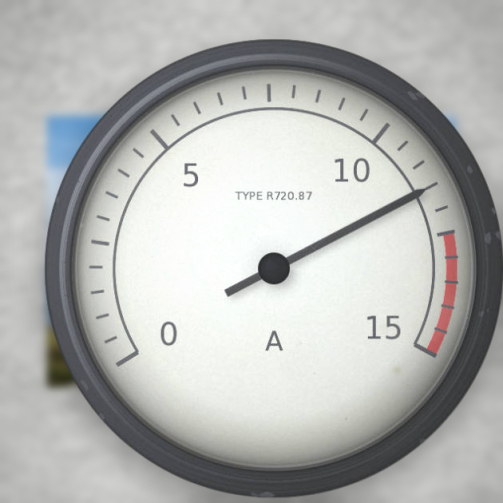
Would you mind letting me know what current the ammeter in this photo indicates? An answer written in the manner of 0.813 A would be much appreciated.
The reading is 11.5 A
